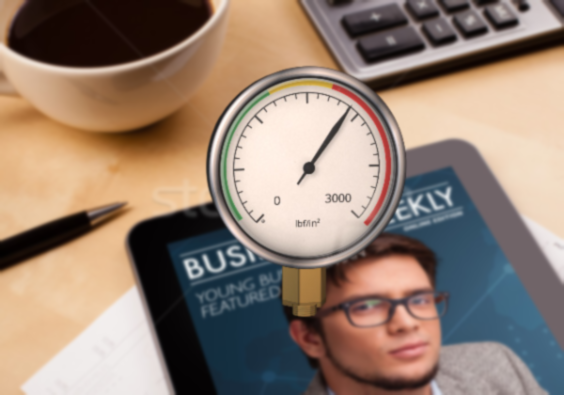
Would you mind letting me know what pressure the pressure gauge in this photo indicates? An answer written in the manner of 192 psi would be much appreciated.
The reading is 1900 psi
